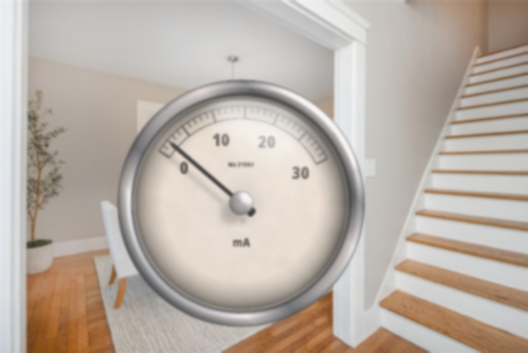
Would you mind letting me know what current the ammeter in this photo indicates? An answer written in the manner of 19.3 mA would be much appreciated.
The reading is 2 mA
